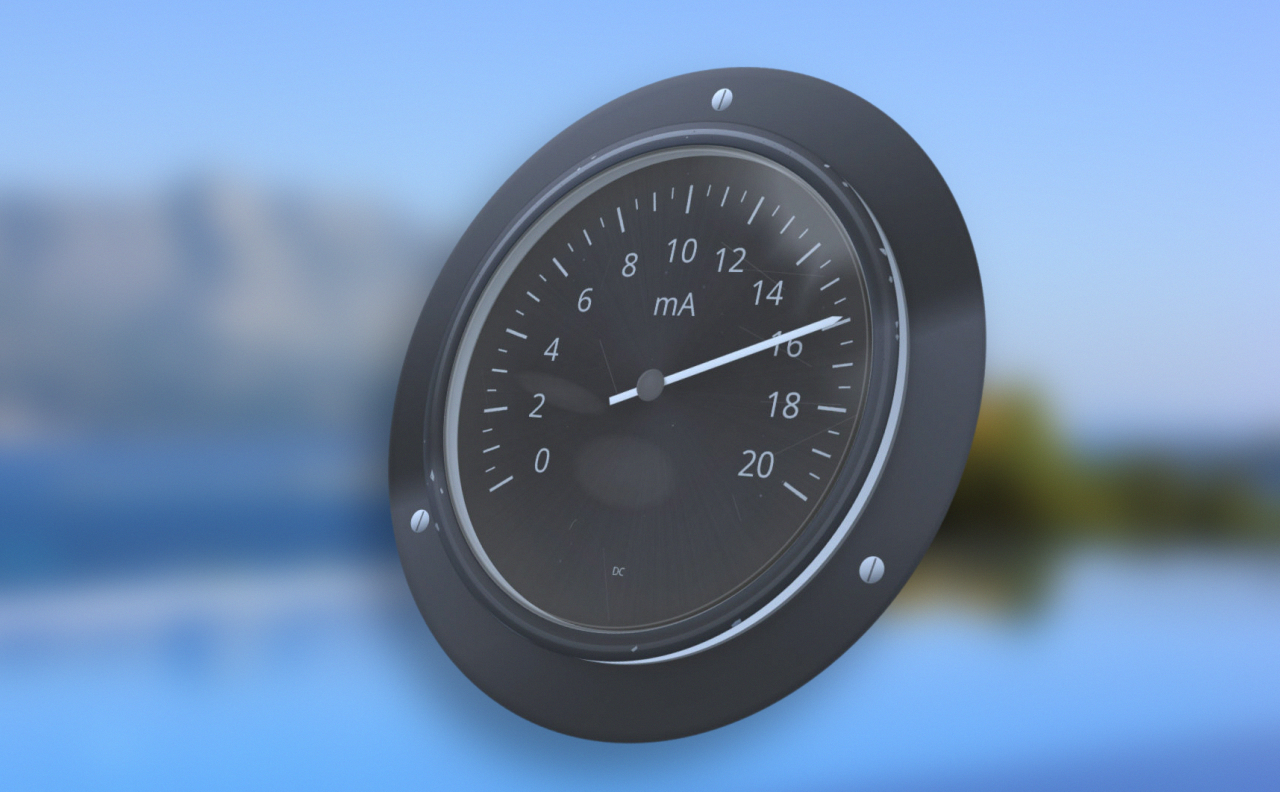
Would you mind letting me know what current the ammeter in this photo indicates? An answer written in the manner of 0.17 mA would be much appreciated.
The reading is 16 mA
